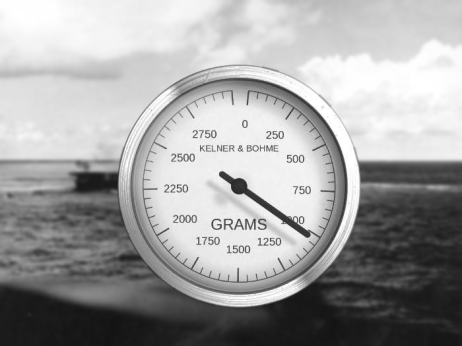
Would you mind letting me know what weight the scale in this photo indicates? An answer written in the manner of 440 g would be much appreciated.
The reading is 1025 g
